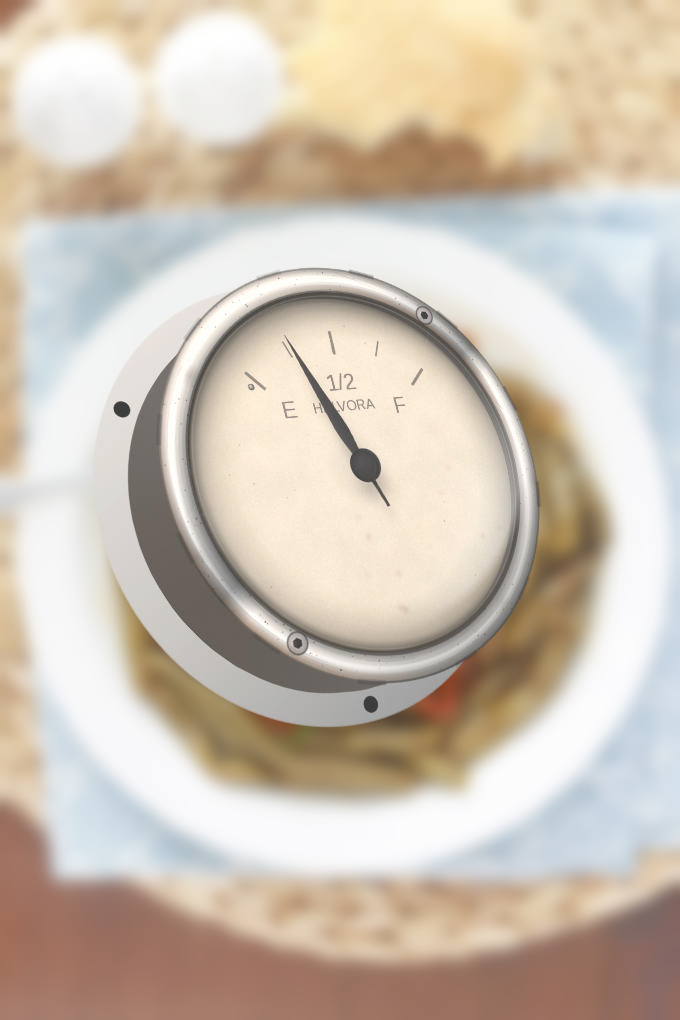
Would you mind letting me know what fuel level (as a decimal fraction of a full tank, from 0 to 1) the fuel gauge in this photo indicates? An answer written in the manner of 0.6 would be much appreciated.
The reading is 0.25
